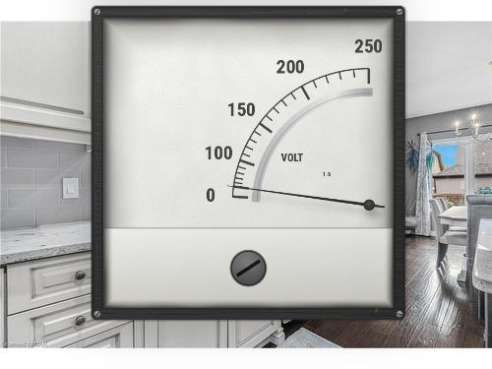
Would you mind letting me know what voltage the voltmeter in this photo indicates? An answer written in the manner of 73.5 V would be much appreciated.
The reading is 50 V
